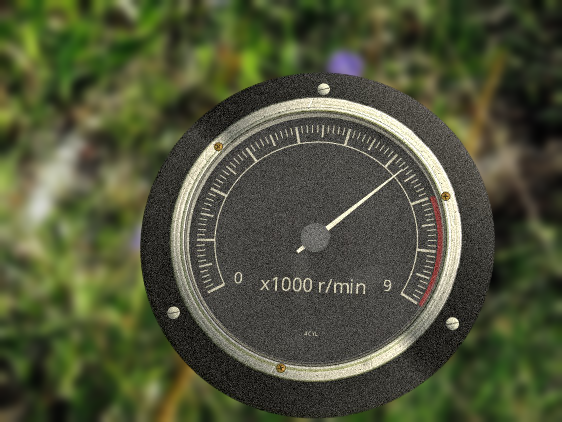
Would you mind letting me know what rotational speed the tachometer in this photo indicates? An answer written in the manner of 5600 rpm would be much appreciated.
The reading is 6300 rpm
